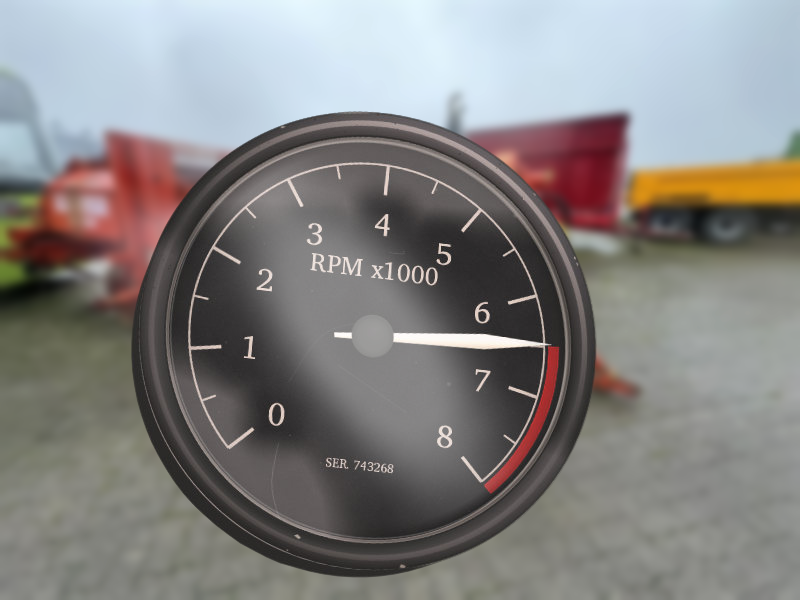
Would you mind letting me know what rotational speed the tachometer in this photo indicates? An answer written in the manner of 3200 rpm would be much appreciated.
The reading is 6500 rpm
